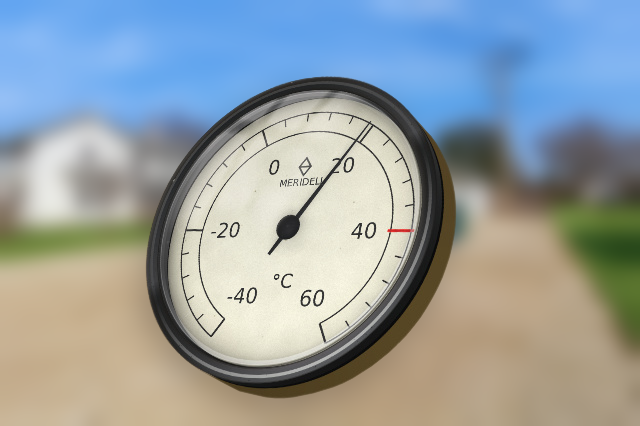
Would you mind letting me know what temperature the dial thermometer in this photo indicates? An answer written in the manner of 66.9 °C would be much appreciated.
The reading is 20 °C
